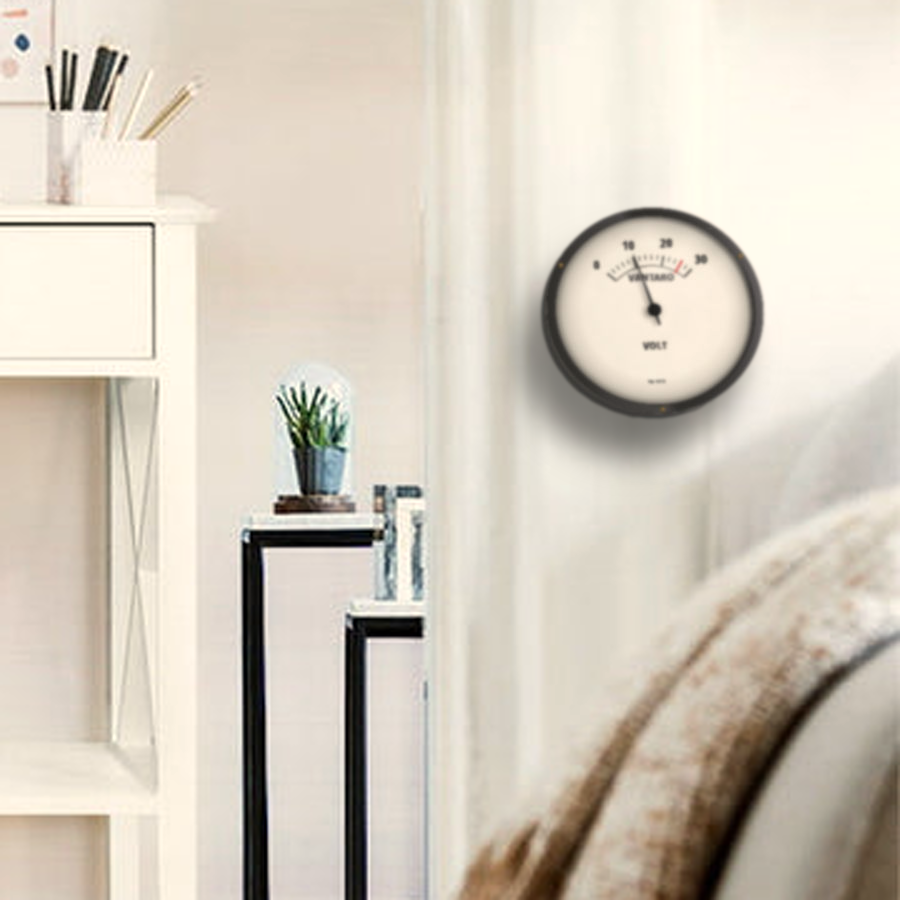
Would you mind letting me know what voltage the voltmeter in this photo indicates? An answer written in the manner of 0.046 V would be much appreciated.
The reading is 10 V
